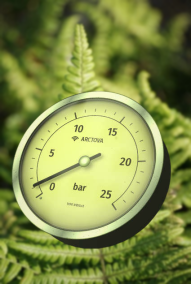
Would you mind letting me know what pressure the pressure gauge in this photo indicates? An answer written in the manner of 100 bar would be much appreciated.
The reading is 1 bar
